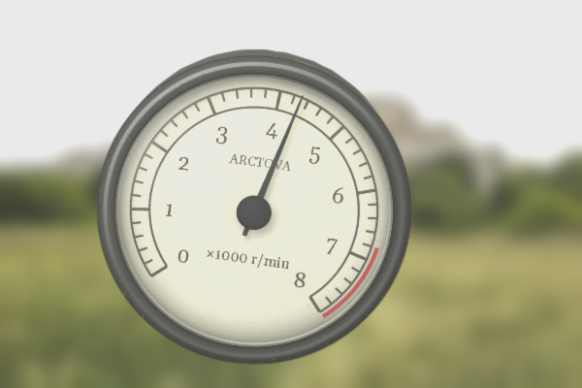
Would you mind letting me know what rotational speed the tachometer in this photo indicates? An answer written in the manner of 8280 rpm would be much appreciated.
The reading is 4300 rpm
